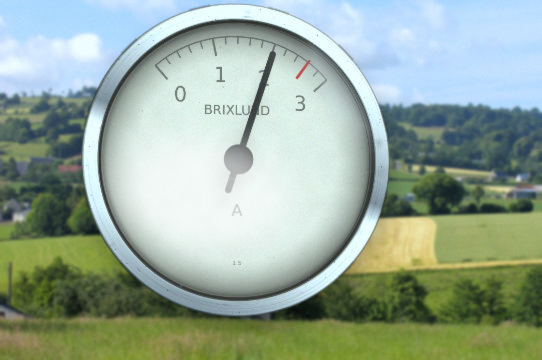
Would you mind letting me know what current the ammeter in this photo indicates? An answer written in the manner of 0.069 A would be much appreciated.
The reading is 2 A
